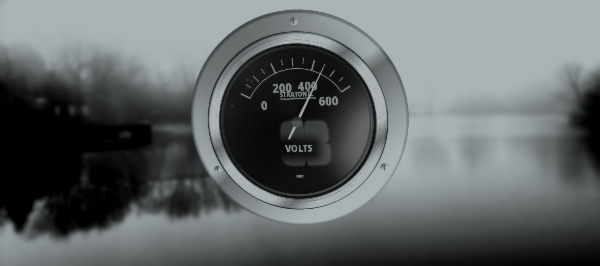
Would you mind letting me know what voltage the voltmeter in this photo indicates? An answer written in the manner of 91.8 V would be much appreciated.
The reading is 450 V
